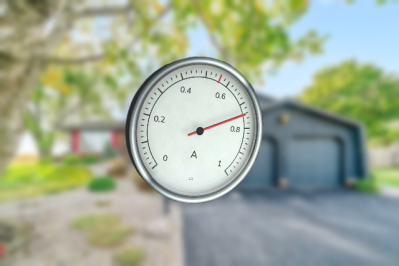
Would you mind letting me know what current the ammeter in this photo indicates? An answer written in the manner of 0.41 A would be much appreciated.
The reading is 0.74 A
